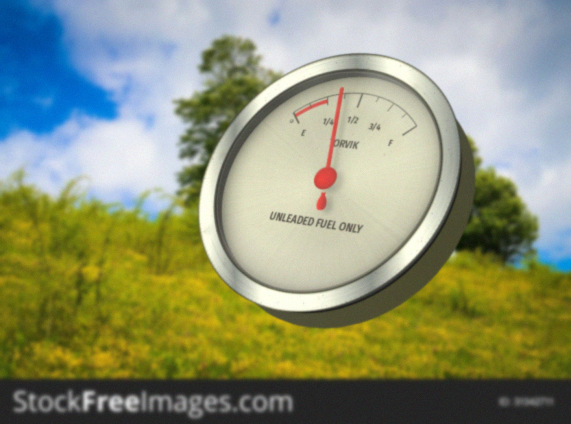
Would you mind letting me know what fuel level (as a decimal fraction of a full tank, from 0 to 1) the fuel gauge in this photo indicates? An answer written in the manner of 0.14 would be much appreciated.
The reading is 0.375
